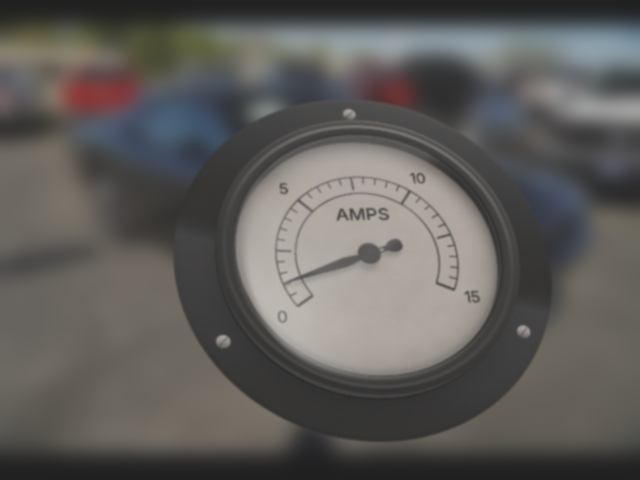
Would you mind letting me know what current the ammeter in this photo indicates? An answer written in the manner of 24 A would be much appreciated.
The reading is 1 A
